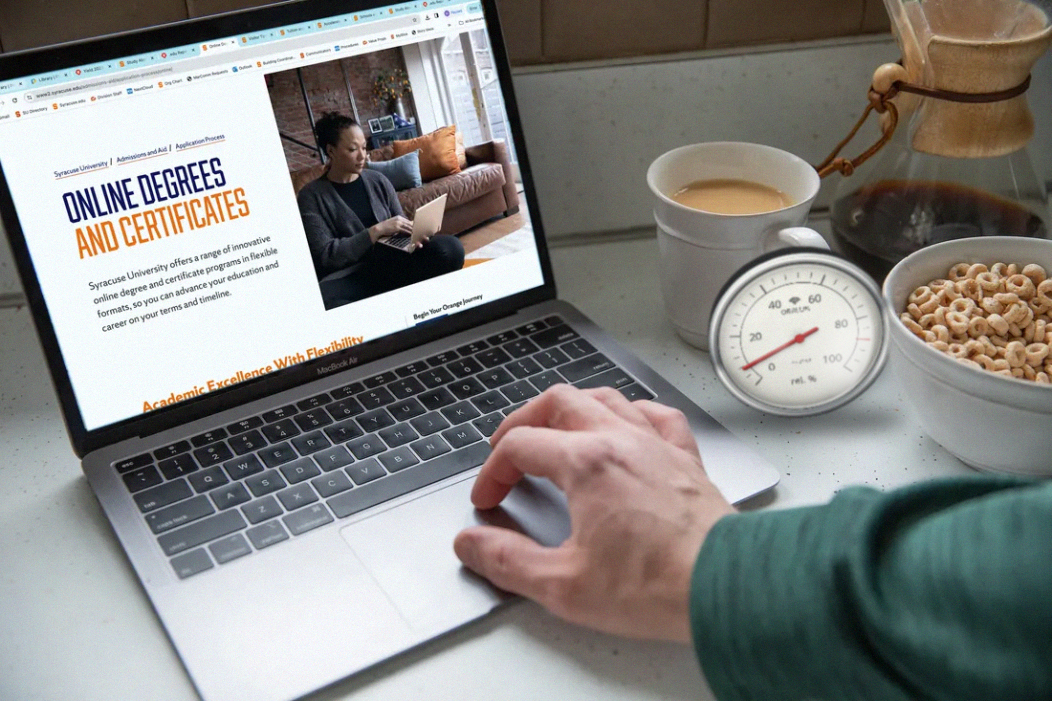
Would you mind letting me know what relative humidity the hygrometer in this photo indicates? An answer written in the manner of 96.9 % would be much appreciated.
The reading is 8 %
